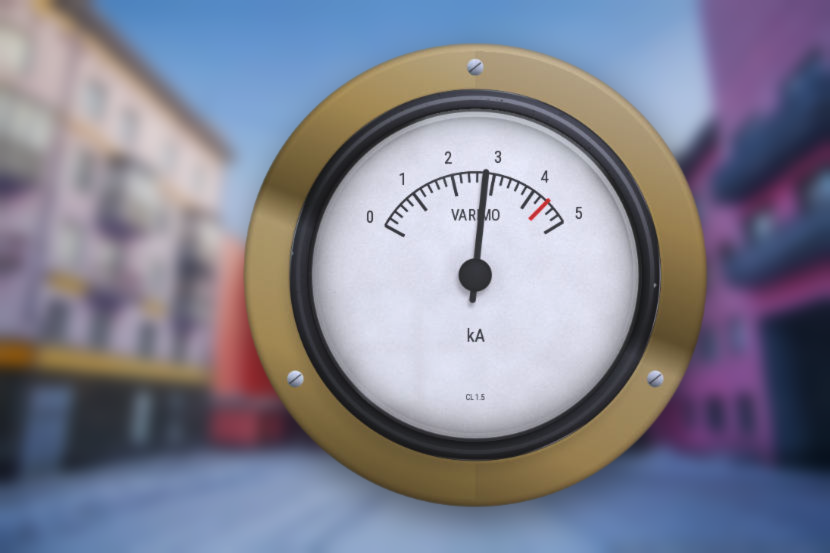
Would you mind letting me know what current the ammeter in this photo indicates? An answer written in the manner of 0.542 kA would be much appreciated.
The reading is 2.8 kA
